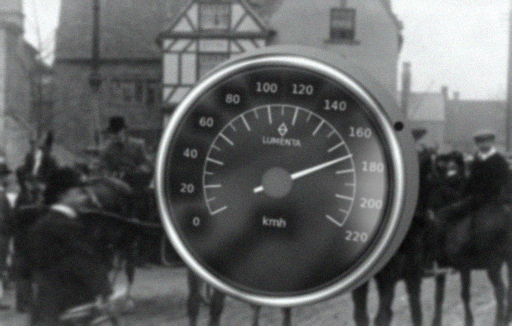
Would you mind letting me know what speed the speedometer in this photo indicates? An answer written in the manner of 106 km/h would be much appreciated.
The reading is 170 km/h
